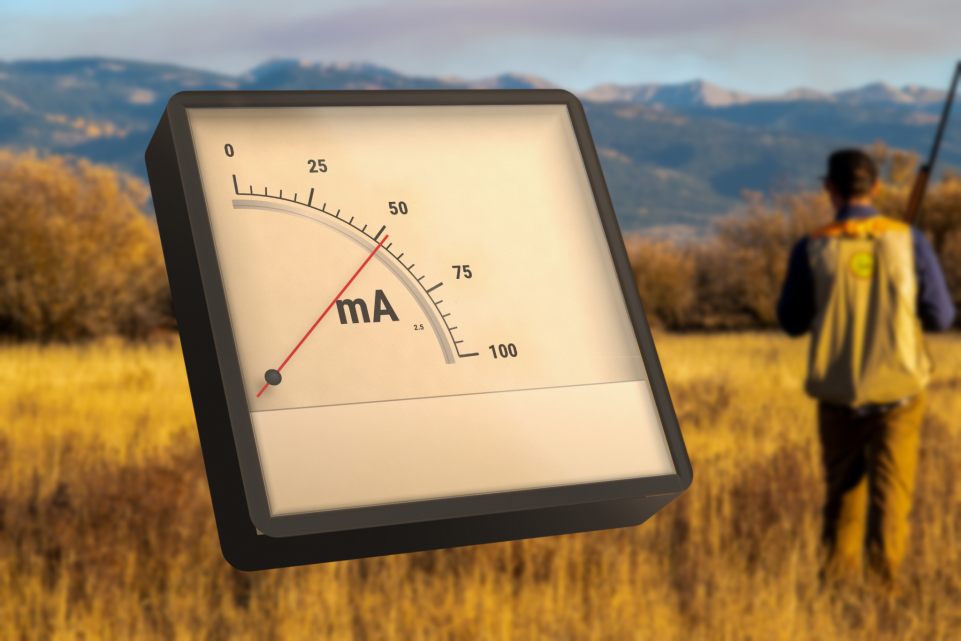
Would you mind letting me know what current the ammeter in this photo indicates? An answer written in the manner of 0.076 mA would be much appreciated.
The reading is 52.5 mA
